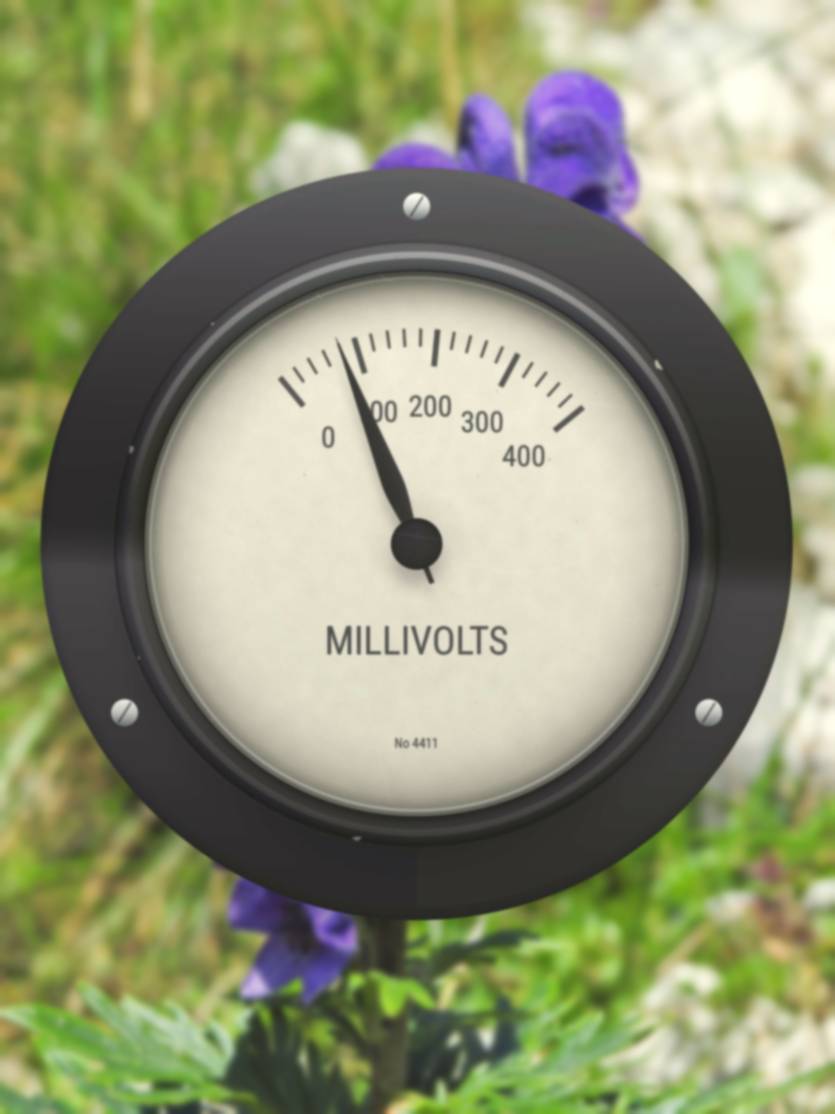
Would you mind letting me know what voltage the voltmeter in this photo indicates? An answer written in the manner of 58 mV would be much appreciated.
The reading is 80 mV
